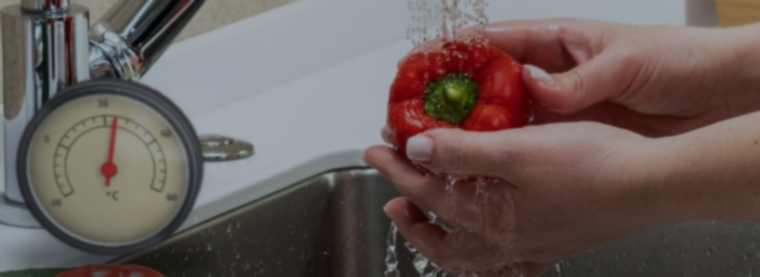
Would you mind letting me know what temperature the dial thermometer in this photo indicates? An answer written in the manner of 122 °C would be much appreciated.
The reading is 24 °C
